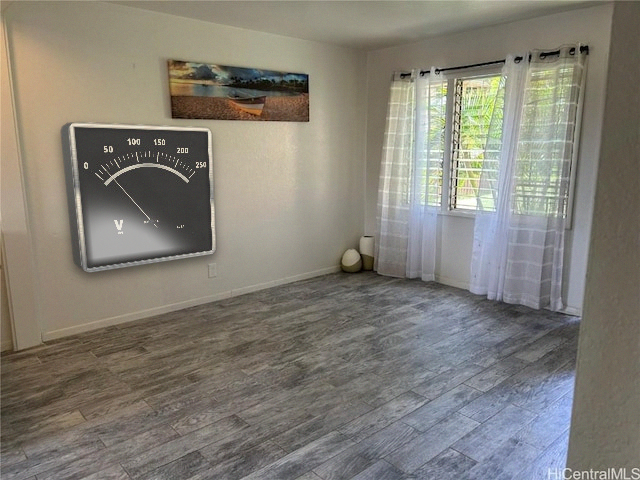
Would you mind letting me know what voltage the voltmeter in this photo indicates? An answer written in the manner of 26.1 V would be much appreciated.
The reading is 20 V
